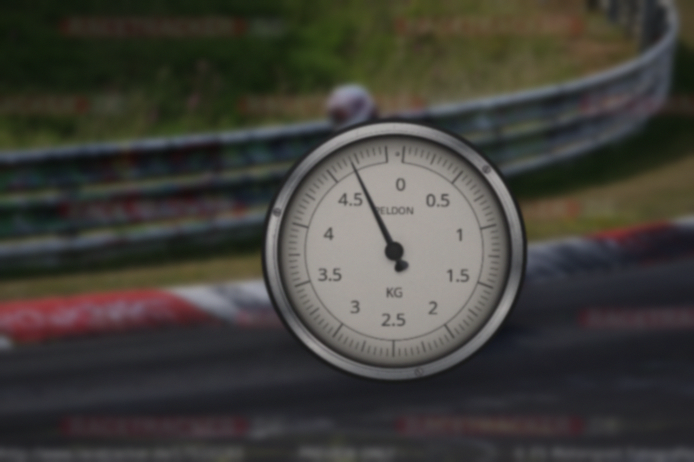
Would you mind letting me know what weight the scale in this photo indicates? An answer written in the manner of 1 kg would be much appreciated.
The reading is 4.7 kg
